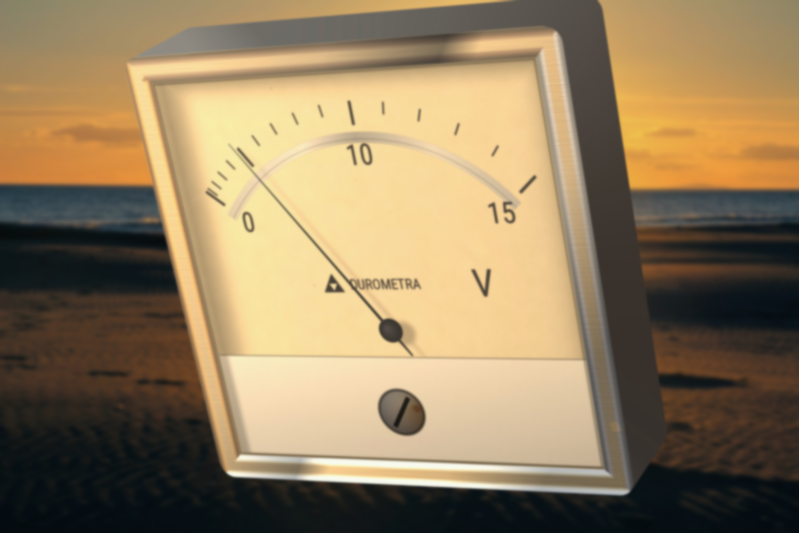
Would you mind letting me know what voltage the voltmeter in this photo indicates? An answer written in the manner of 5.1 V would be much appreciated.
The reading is 5 V
